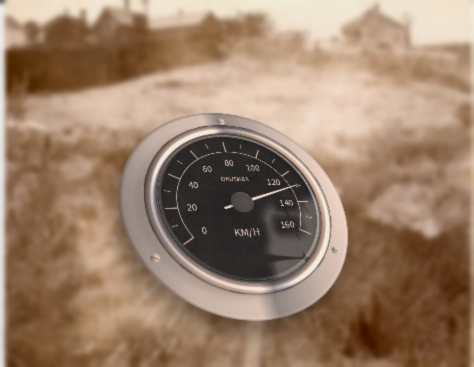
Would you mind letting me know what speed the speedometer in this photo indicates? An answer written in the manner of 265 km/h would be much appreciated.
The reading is 130 km/h
